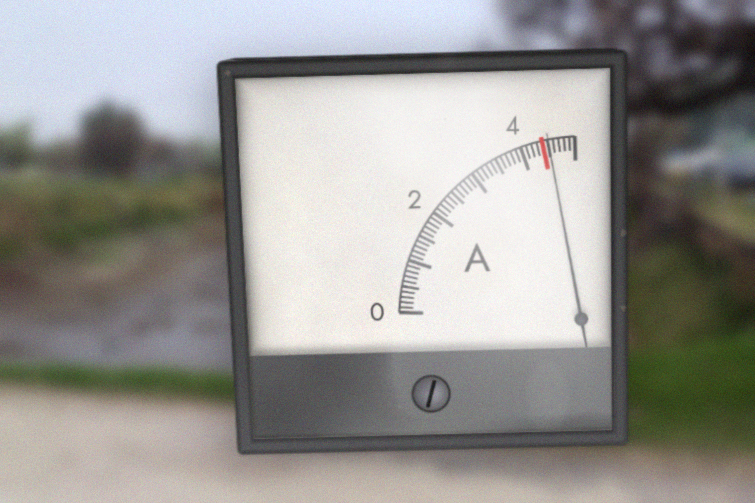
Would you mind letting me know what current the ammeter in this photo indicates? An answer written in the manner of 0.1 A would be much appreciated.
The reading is 4.5 A
